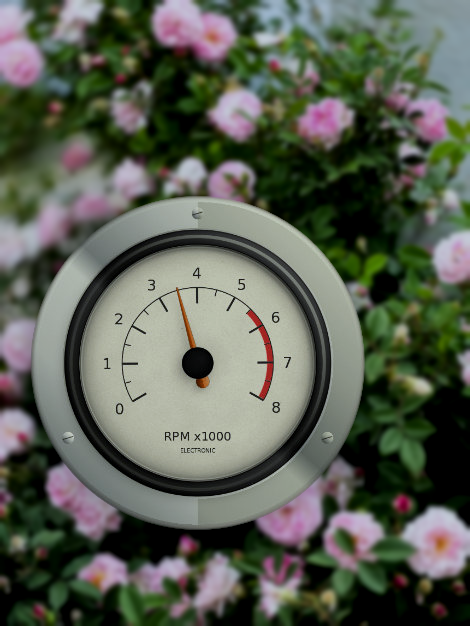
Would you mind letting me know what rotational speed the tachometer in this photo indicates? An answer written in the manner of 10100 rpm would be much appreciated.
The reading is 3500 rpm
